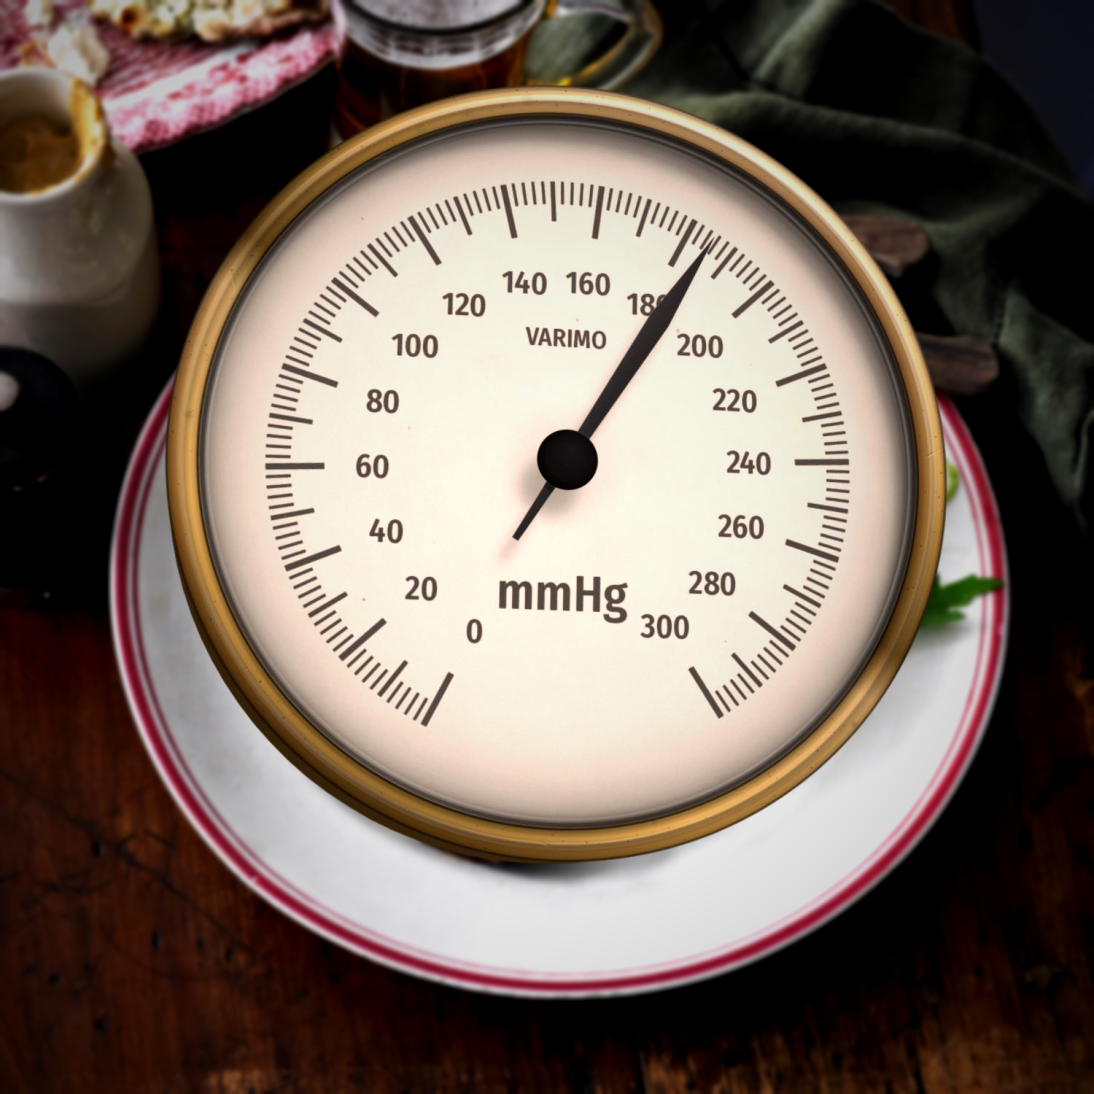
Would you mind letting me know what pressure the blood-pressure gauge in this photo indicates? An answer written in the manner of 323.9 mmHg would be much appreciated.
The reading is 185 mmHg
